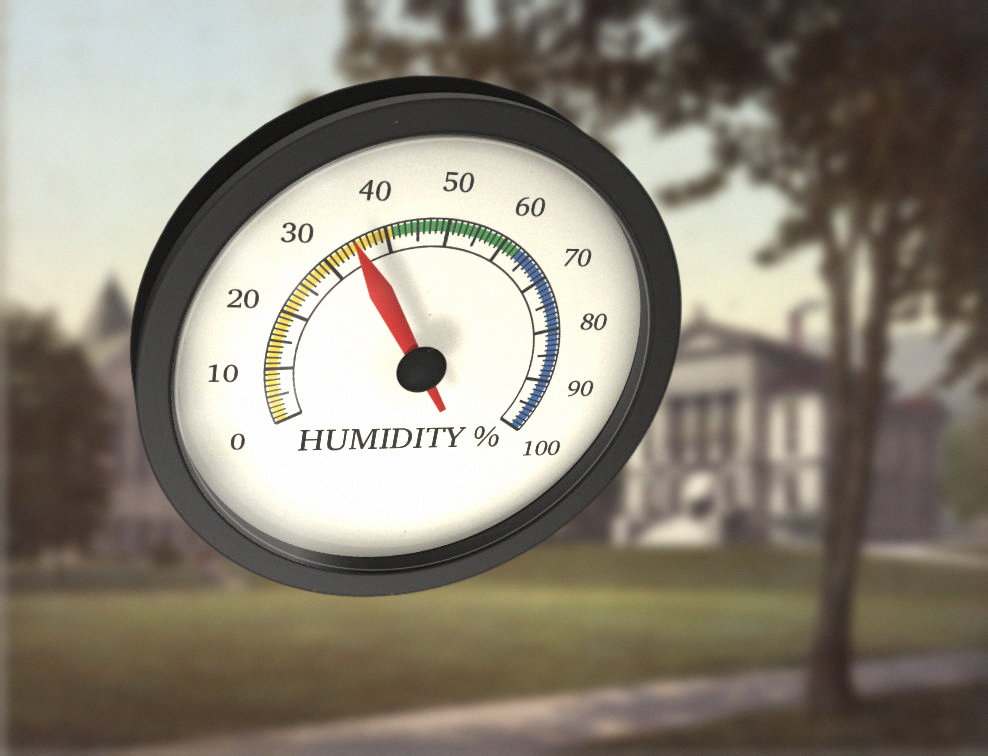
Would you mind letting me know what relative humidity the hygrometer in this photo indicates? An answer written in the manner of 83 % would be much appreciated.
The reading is 35 %
